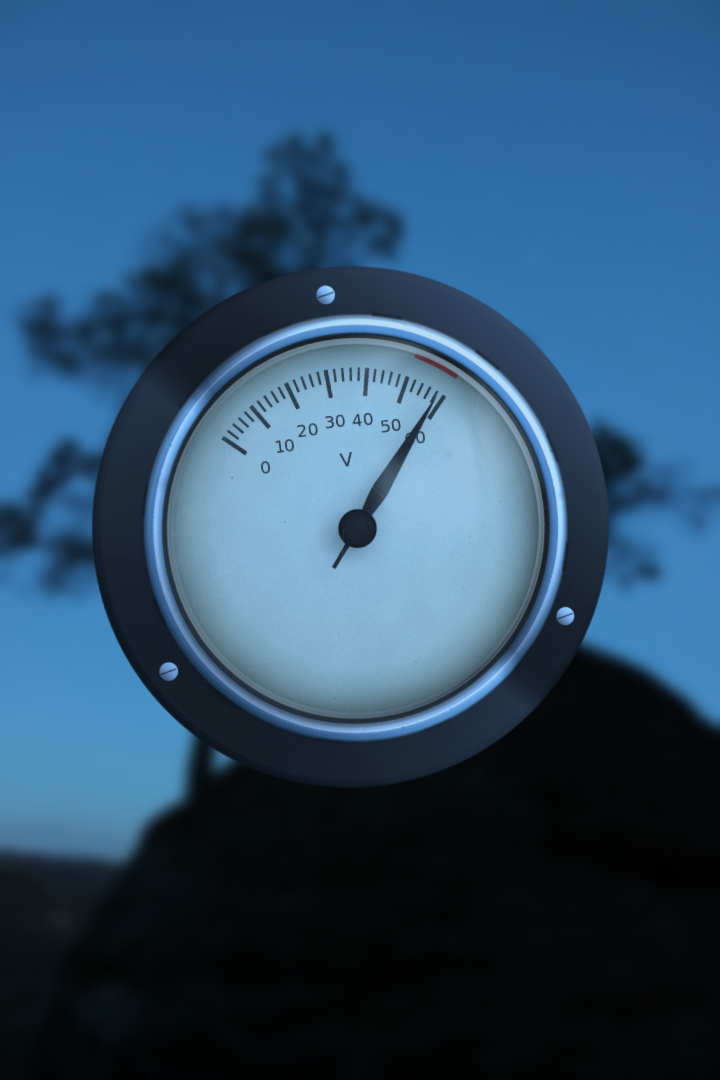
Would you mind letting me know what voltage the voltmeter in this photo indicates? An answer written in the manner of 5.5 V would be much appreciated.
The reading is 58 V
